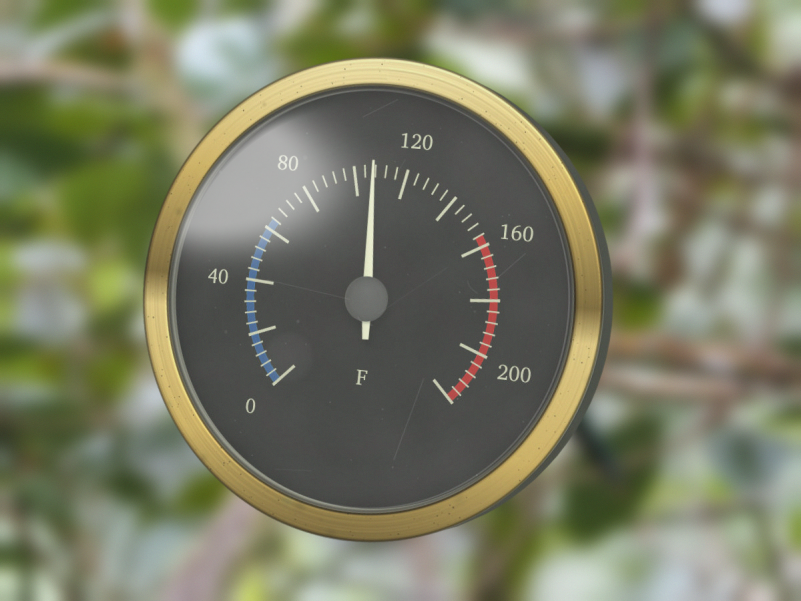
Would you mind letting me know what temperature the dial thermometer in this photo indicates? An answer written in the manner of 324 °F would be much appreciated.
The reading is 108 °F
